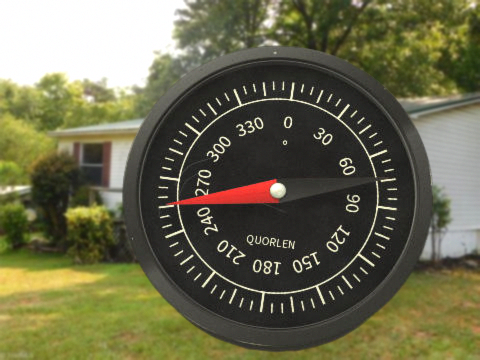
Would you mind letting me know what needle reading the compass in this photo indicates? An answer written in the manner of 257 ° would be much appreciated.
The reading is 255 °
